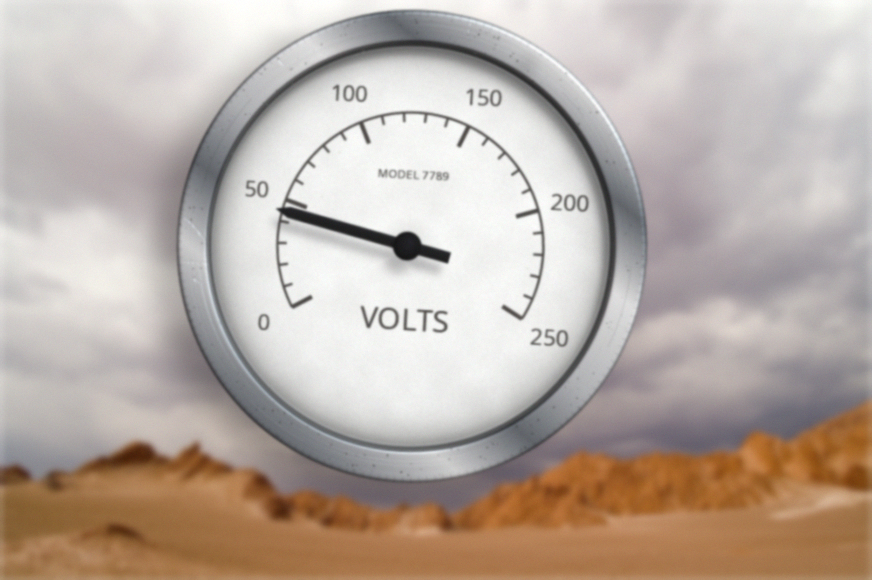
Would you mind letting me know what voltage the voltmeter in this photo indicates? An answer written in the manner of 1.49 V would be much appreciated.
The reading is 45 V
